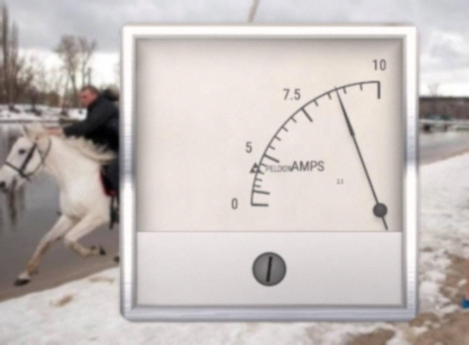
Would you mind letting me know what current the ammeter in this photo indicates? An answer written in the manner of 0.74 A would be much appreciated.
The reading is 8.75 A
